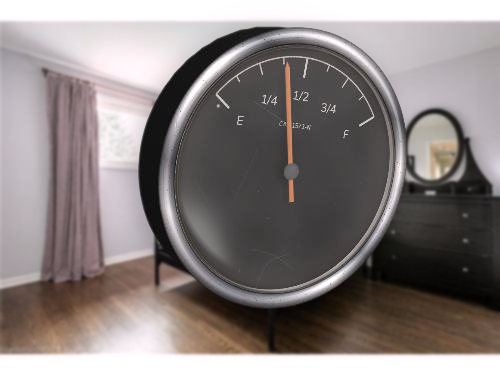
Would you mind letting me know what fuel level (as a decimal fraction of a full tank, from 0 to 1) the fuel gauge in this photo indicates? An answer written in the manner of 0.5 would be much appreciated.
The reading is 0.375
